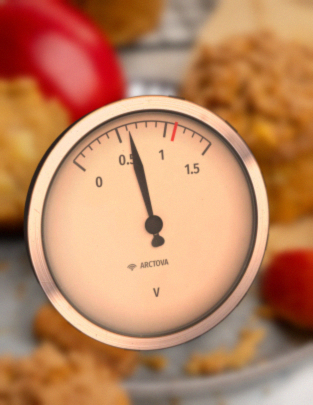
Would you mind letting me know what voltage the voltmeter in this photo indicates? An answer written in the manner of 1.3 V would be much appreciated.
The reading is 0.6 V
